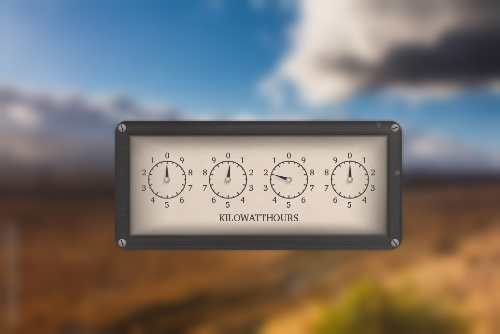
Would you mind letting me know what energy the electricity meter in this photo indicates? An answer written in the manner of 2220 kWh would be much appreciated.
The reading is 20 kWh
